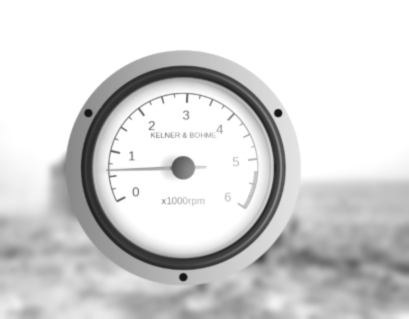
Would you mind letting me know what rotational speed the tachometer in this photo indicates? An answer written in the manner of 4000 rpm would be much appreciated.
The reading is 625 rpm
